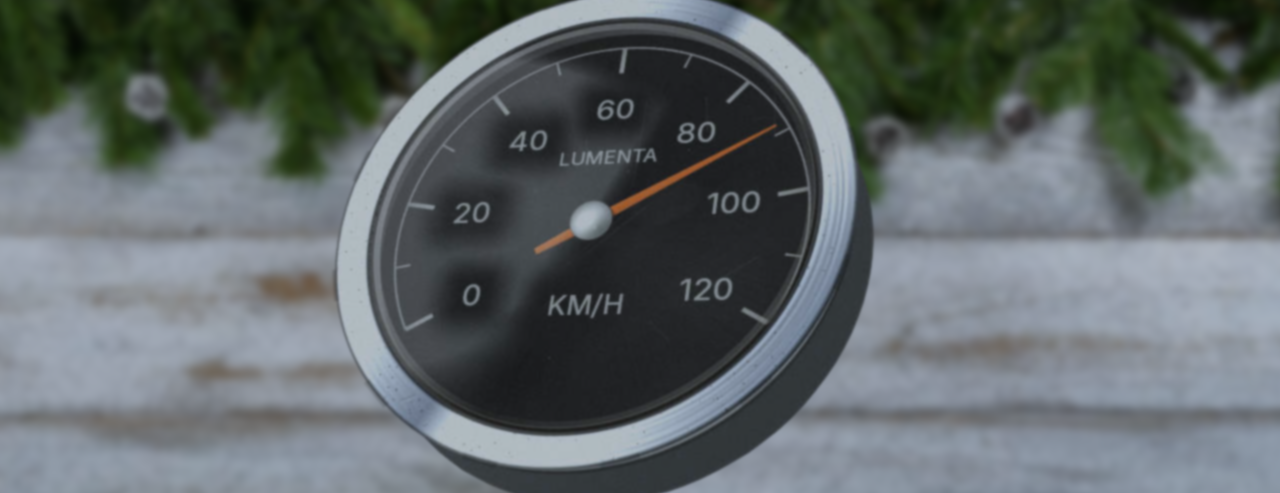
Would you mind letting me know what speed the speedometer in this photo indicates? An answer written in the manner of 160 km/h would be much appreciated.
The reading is 90 km/h
